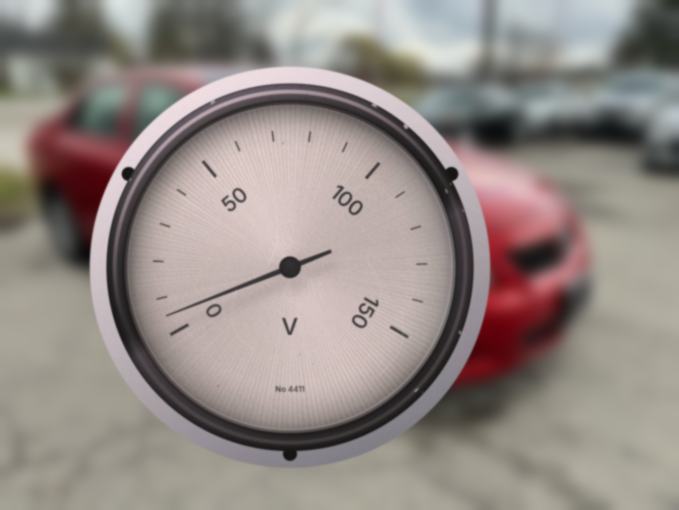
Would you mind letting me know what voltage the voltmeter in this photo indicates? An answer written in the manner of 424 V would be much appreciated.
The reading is 5 V
